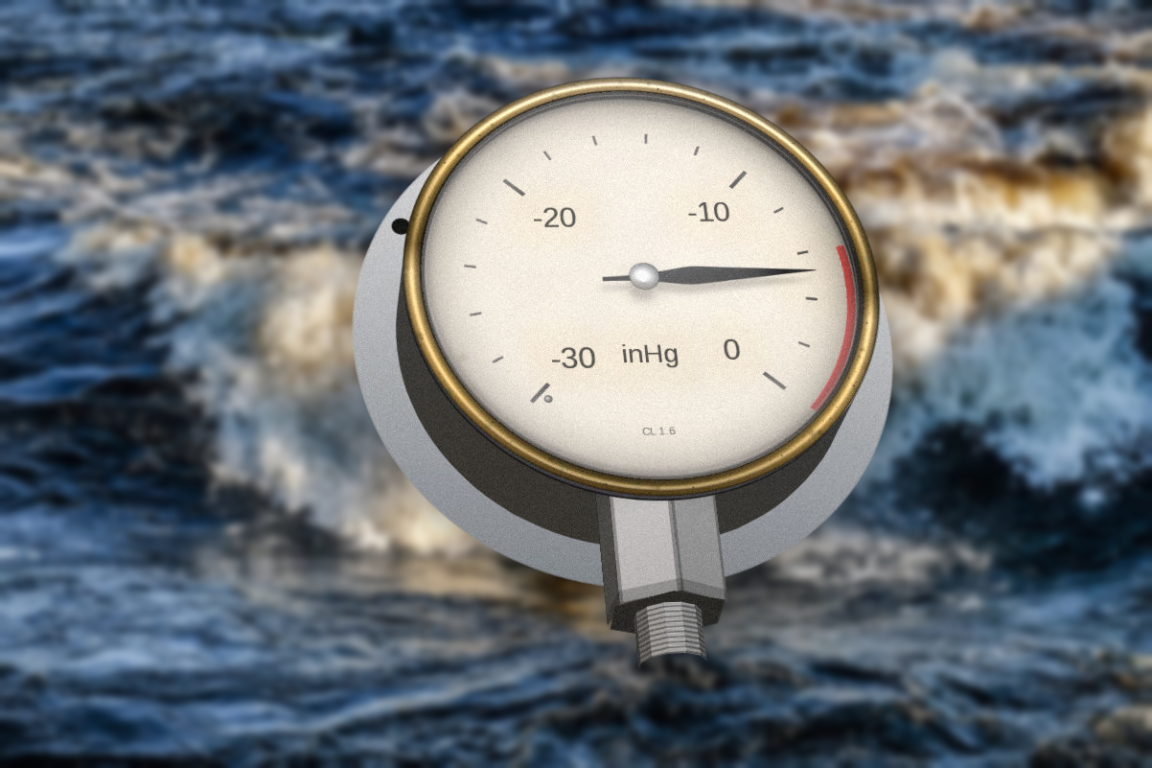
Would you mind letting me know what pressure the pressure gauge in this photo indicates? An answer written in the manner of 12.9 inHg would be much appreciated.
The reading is -5 inHg
